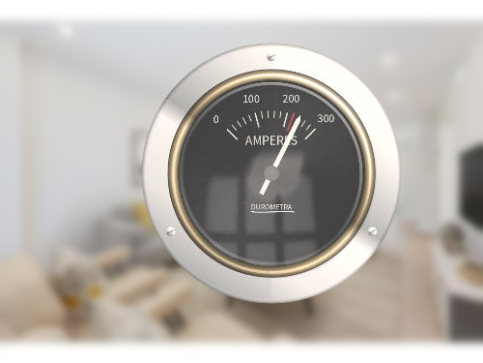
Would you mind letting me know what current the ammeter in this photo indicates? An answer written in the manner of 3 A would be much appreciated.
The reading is 240 A
